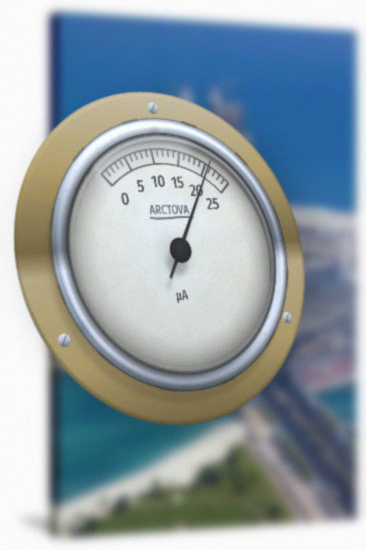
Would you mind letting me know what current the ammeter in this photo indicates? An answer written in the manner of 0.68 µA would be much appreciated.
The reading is 20 µA
